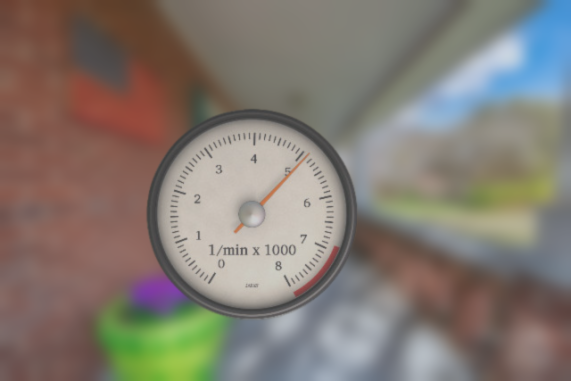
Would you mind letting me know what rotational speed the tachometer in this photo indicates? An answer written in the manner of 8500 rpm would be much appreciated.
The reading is 5100 rpm
